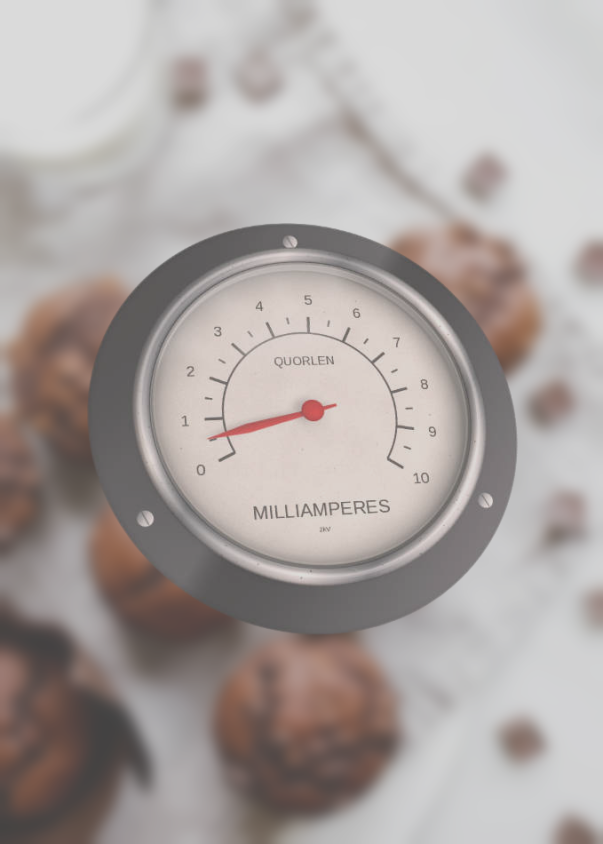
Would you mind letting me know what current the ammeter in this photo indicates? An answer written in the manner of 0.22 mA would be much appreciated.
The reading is 0.5 mA
